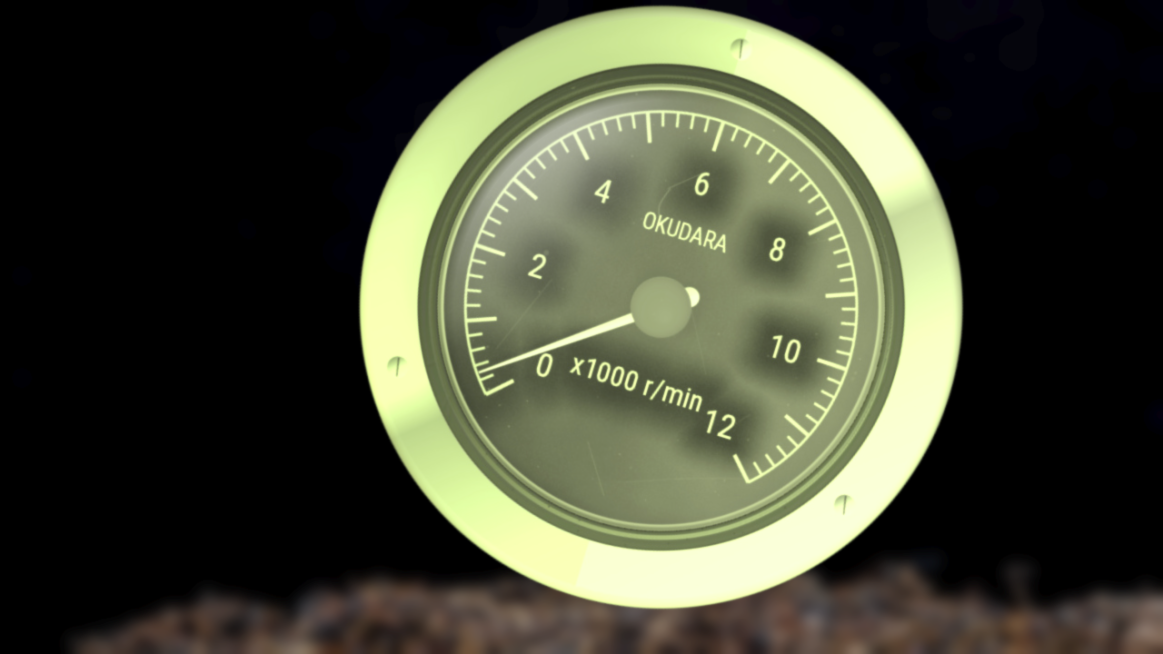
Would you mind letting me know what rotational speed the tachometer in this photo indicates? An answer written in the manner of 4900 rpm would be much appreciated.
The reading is 300 rpm
